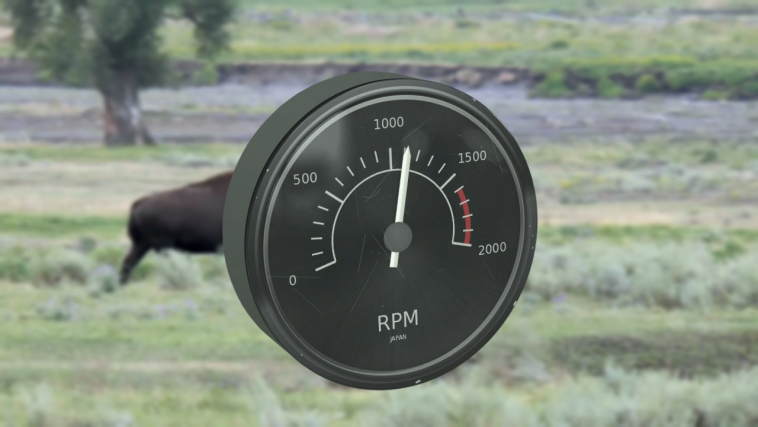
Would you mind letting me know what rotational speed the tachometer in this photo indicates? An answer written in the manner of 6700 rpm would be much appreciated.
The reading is 1100 rpm
